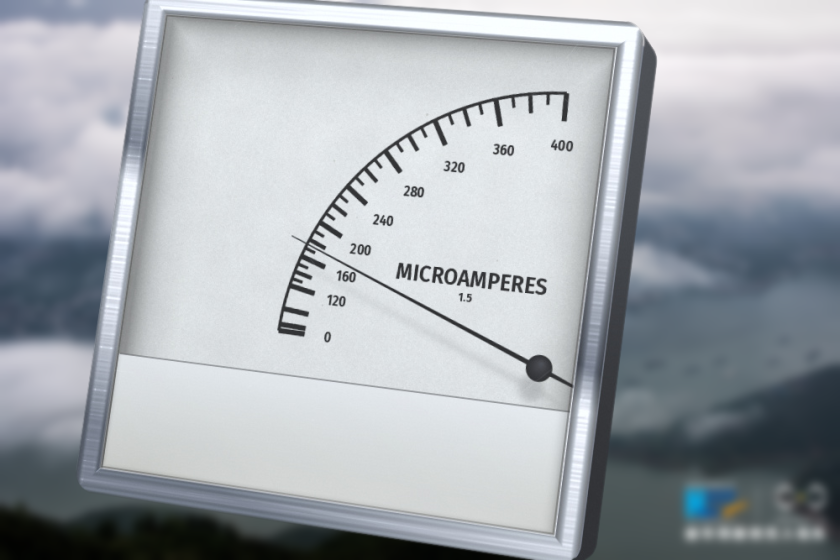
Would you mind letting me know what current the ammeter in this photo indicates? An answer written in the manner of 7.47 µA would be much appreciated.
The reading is 175 µA
